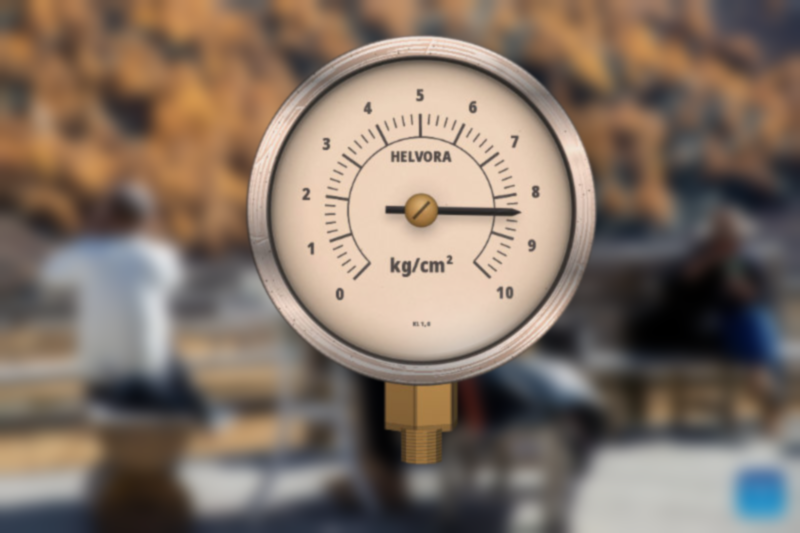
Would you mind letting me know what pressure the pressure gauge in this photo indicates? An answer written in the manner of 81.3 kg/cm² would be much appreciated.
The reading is 8.4 kg/cm²
